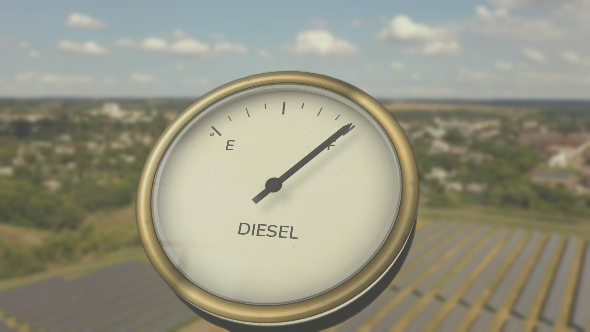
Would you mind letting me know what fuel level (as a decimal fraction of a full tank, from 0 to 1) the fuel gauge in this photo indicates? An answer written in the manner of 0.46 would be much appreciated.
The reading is 1
